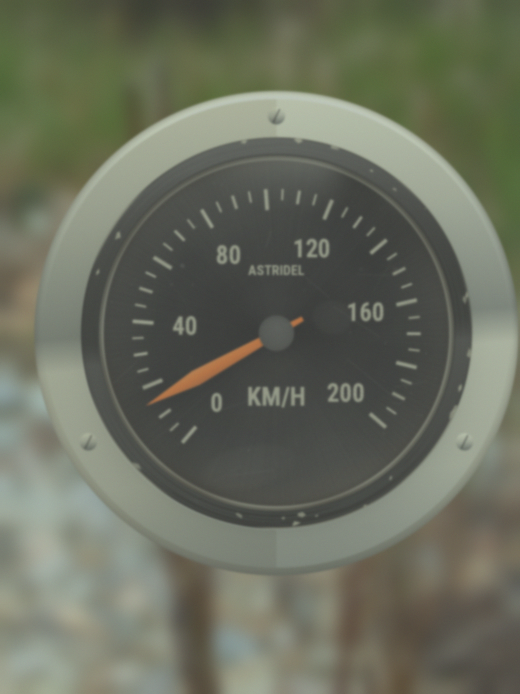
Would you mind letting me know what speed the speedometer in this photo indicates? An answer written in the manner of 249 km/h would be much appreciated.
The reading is 15 km/h
